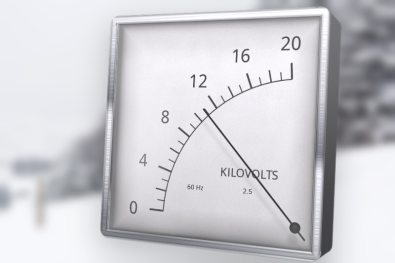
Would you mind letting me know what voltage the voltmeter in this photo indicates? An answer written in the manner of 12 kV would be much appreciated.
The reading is 11 kV
